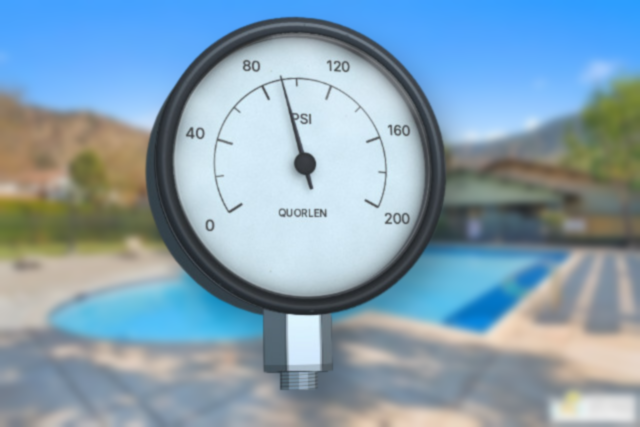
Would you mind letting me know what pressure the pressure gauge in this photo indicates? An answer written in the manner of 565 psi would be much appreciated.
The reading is 90 psi
